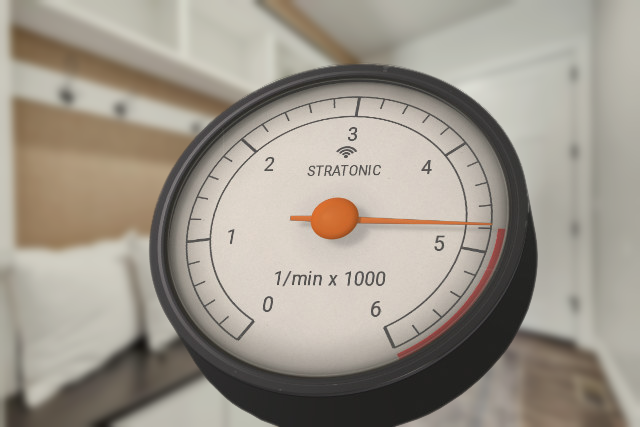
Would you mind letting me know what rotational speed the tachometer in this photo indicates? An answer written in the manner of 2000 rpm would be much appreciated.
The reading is 4800 rpm
